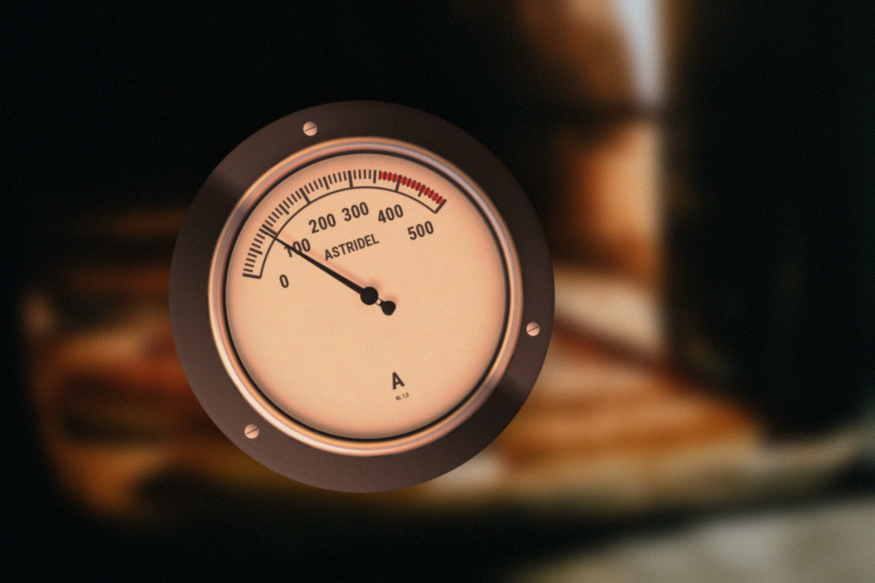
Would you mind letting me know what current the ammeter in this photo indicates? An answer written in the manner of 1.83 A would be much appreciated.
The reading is 90 A
